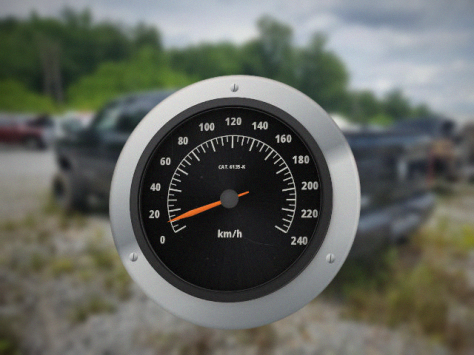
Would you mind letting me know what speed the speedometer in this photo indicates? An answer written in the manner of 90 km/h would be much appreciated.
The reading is 10 km/h
